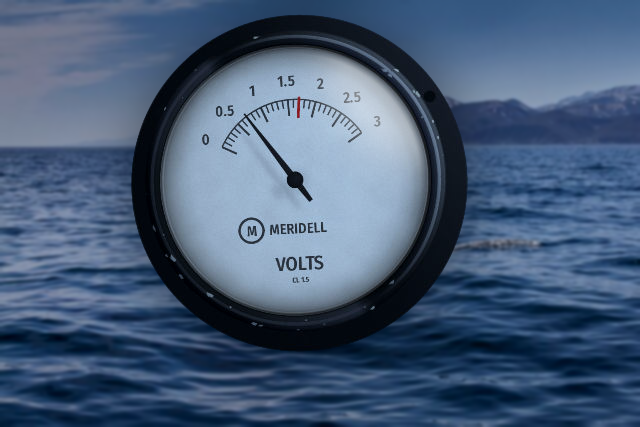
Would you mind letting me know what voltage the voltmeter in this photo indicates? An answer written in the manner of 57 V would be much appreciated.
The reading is 0.7 V
